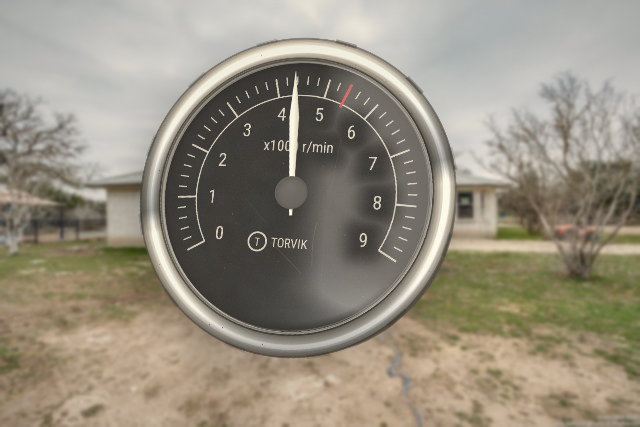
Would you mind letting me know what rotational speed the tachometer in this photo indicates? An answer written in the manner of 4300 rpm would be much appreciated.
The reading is 4400 rpm
